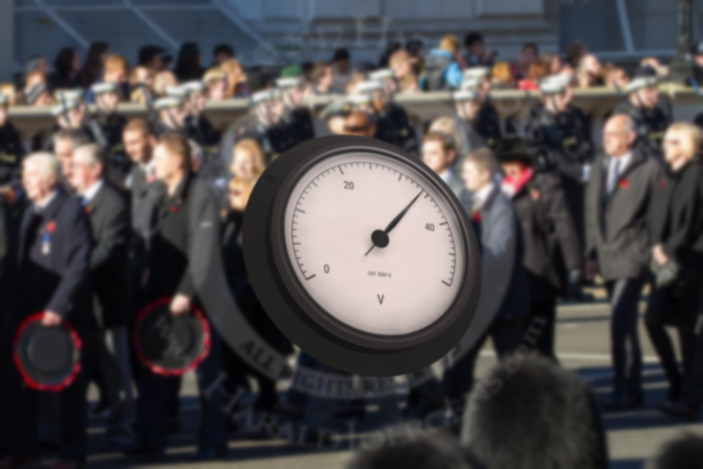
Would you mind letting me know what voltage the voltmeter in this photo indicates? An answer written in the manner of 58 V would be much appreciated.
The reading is 34 V
